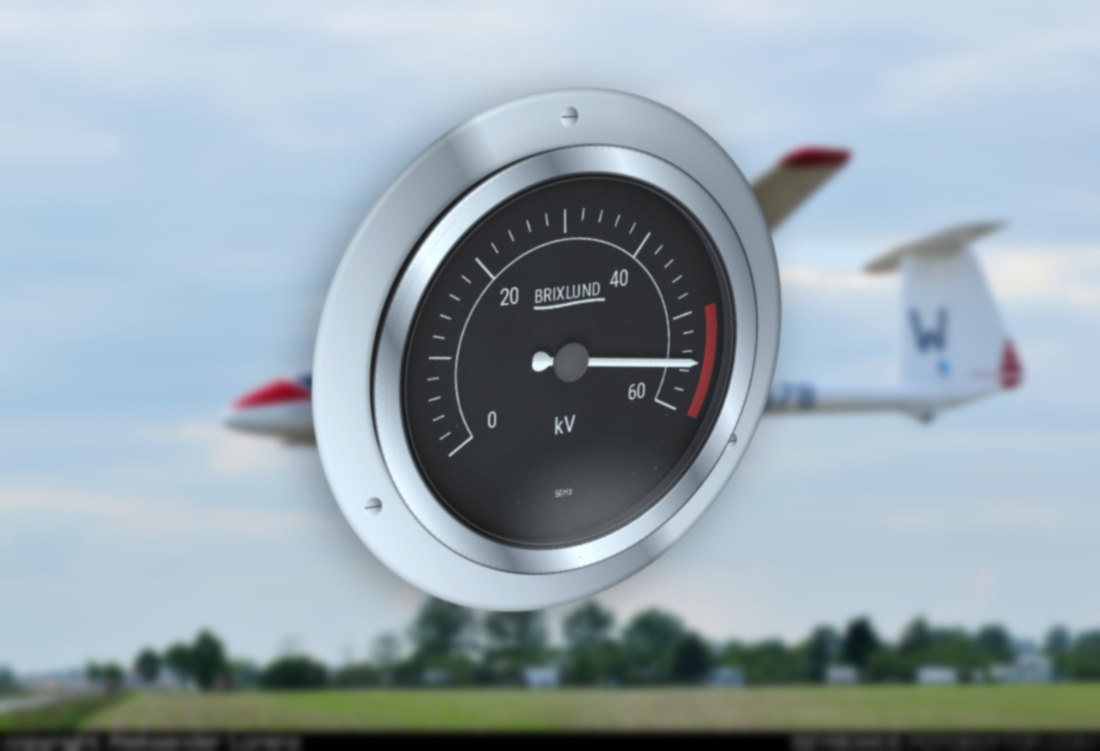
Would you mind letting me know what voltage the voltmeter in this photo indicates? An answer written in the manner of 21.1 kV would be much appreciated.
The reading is 55 kV
